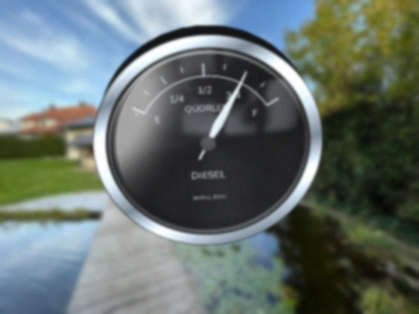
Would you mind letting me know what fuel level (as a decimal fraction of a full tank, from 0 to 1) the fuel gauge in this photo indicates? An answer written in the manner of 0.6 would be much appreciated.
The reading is 0.75
